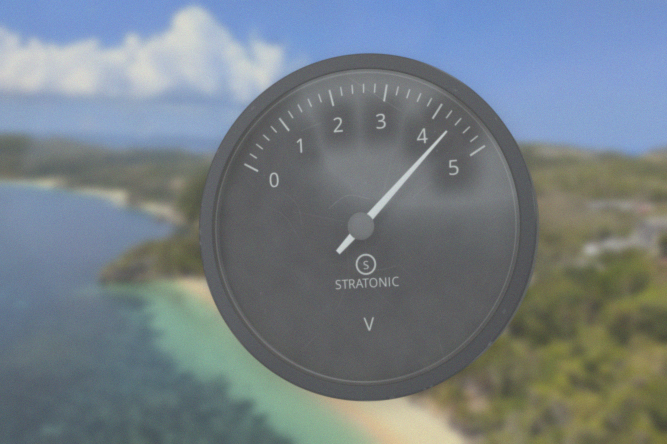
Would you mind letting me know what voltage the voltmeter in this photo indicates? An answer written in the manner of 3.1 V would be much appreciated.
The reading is 4.4 V
